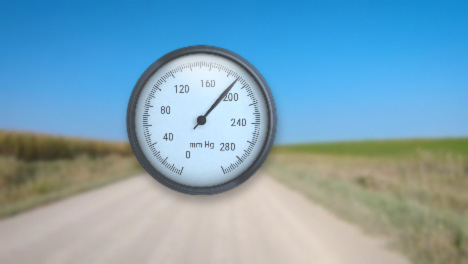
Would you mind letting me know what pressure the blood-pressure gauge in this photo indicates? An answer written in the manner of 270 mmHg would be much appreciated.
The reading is 190 mmHg
